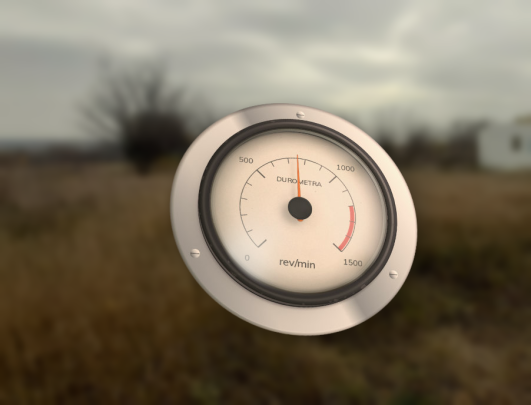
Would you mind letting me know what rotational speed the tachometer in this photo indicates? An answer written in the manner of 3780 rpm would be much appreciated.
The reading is 750 rpm
